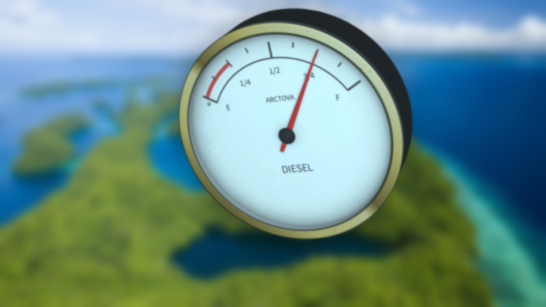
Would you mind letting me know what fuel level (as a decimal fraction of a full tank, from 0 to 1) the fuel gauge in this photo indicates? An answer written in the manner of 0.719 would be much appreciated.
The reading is 0.75
